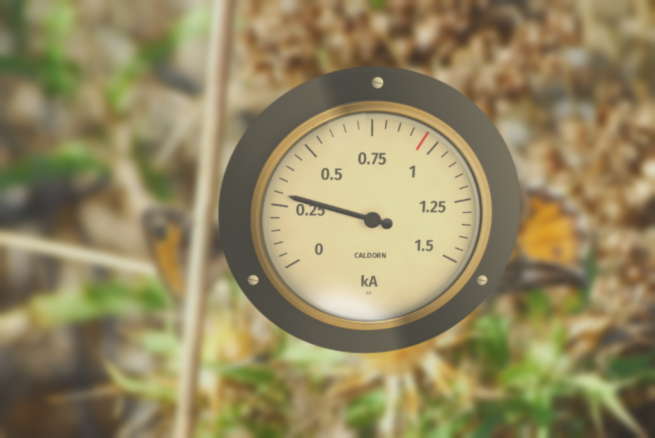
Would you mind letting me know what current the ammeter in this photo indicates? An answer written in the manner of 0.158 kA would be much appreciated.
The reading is 0.3 kA
